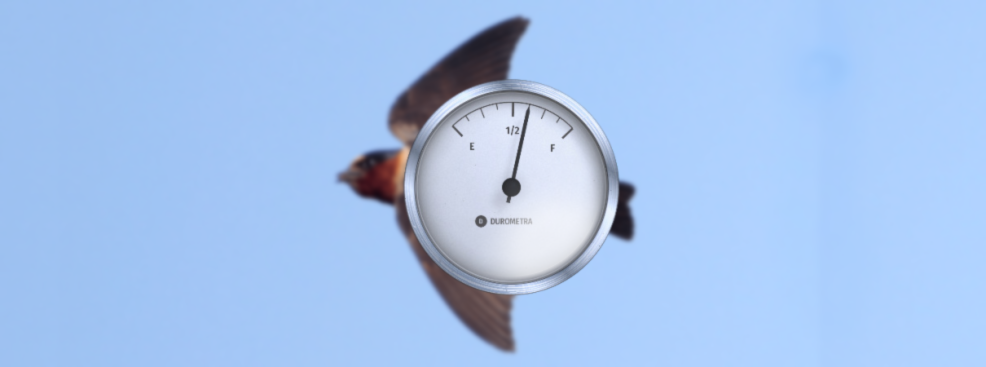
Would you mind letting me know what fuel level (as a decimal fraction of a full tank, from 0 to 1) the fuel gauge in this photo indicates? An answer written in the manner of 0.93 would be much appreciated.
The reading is 0.625
